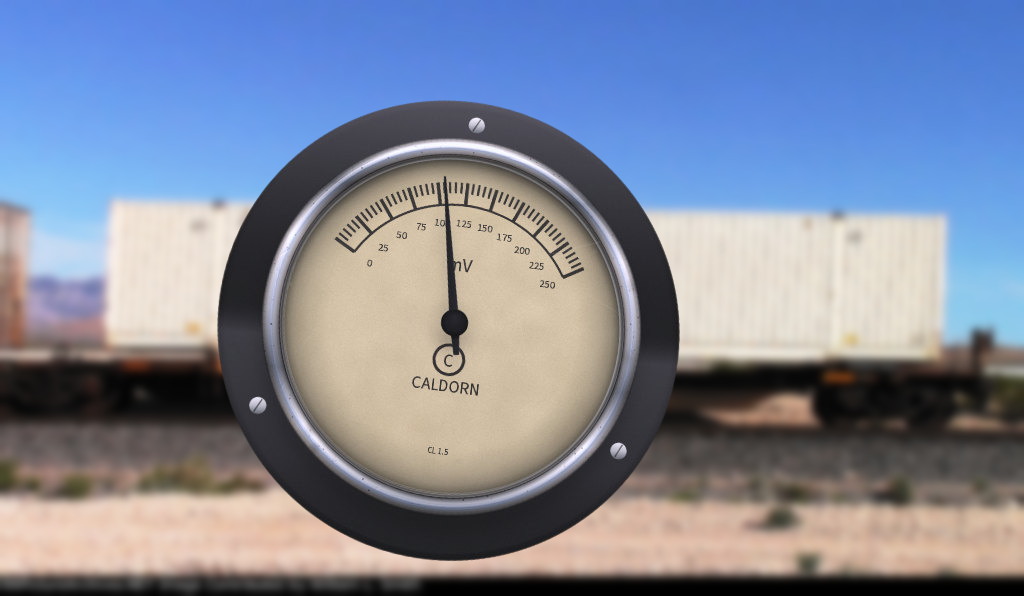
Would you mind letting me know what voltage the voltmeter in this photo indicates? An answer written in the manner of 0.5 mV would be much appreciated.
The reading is 105 mV
